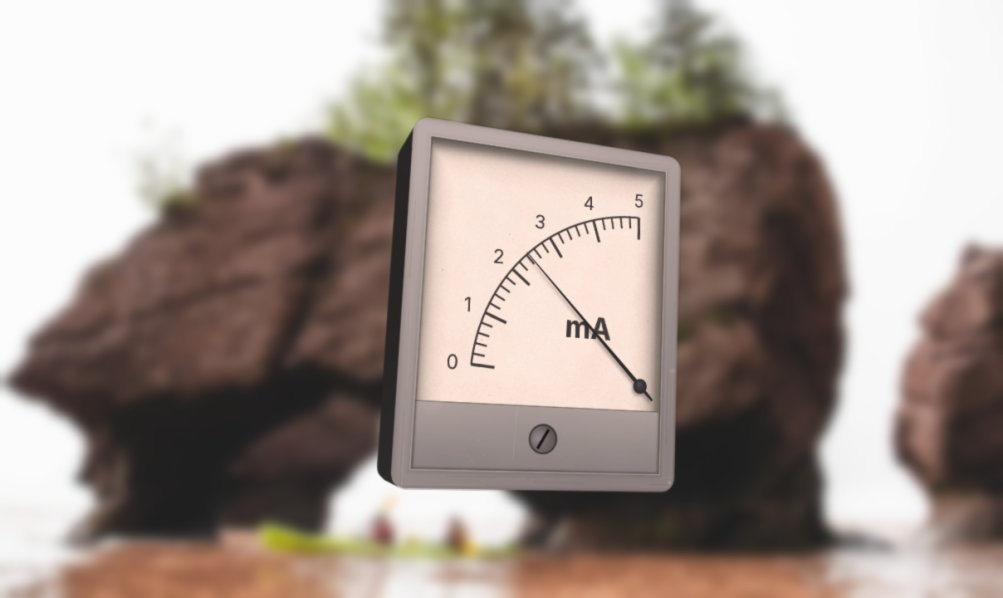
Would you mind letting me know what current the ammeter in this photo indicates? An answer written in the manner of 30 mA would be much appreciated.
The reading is 2.4 mA
